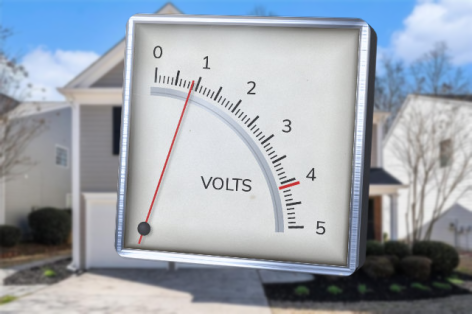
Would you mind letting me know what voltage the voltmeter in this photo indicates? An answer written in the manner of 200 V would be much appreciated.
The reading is 0.9 V
